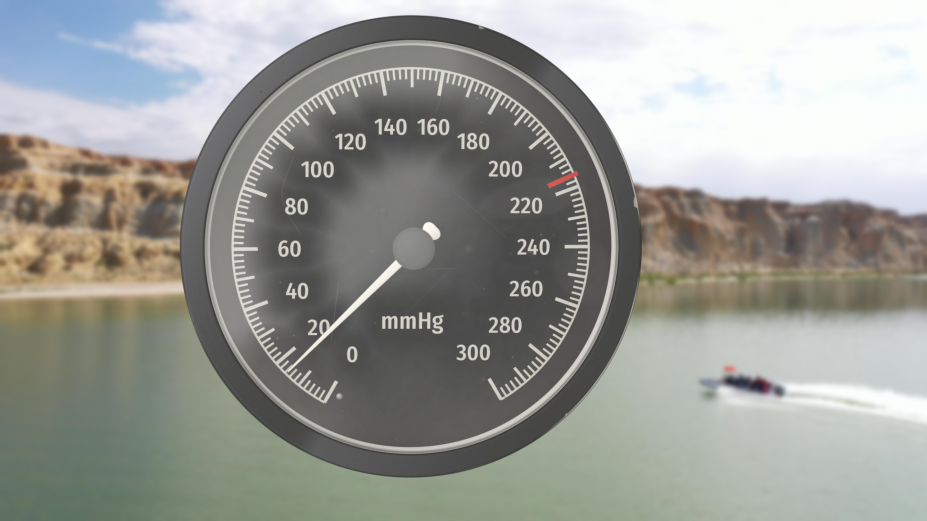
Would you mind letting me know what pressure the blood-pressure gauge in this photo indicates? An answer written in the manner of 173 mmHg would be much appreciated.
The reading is 16 mmHg
